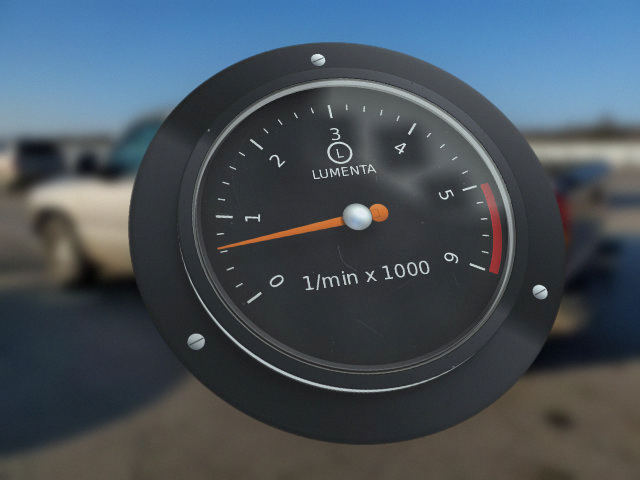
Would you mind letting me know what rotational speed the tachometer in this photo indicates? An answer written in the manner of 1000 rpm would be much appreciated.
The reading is 600 rpm
